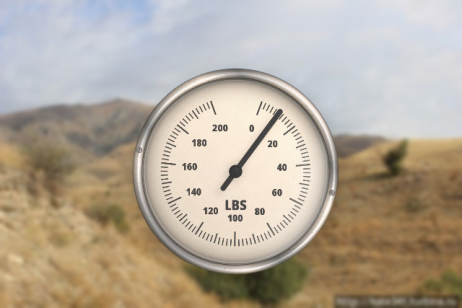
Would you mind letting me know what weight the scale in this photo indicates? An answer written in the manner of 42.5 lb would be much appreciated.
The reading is 10 lb
